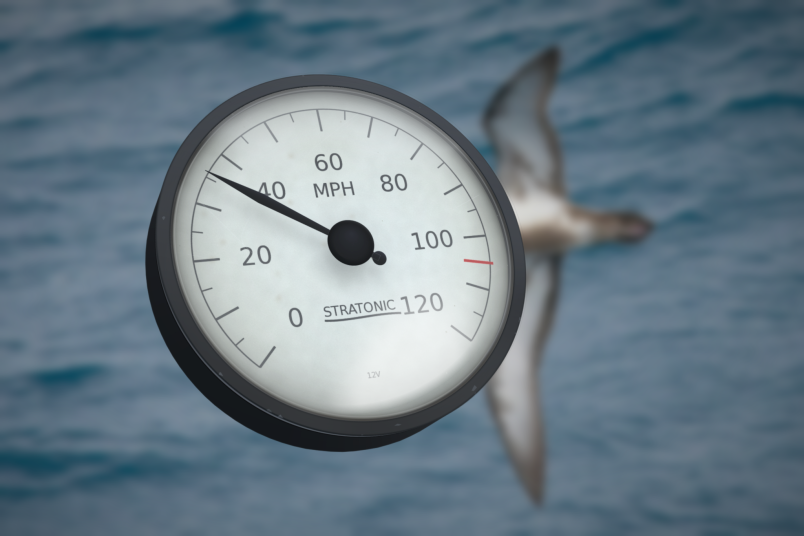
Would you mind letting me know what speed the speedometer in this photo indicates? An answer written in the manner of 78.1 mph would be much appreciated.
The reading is 35 mph
